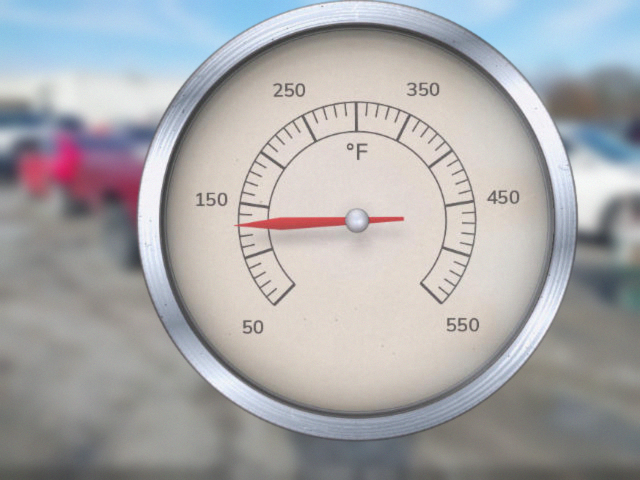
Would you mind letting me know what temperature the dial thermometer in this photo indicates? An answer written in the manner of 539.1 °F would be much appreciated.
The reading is 130 °F
